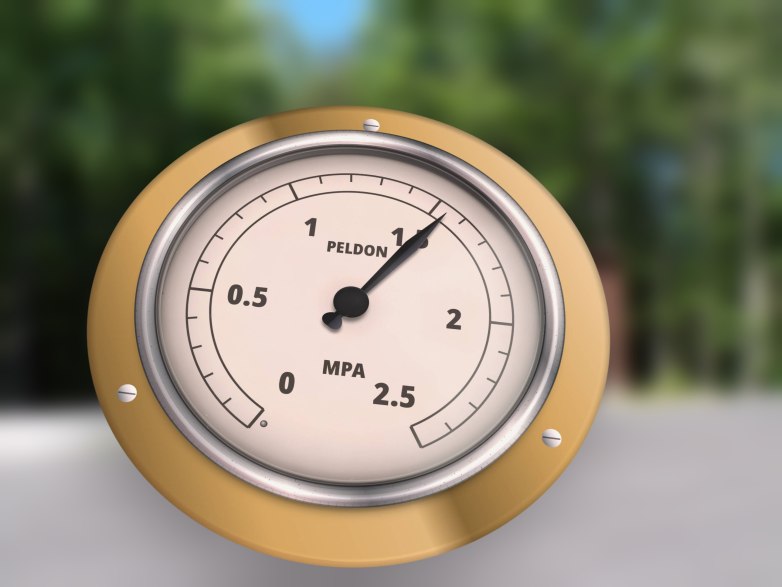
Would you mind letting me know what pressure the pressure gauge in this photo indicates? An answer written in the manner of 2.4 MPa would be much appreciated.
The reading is 1.55 MPa
